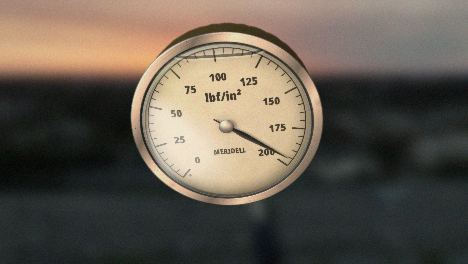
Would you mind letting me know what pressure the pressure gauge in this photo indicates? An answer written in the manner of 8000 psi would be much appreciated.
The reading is 195 psi
